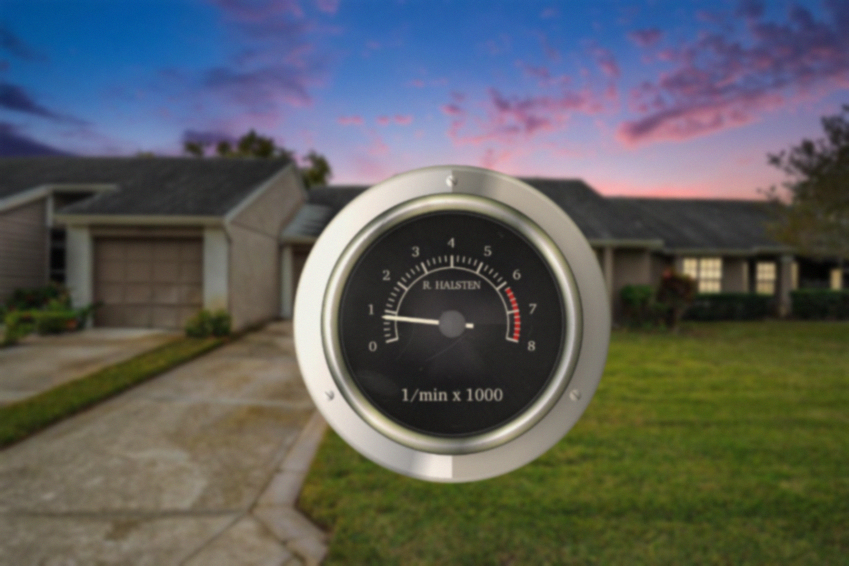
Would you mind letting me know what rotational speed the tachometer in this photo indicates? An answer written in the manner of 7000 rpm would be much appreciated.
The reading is 800 rpm
